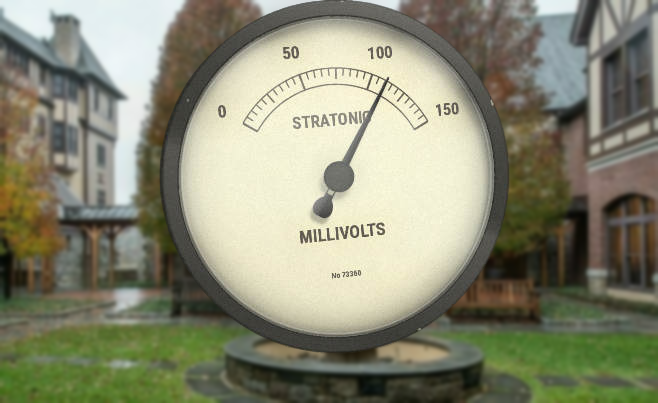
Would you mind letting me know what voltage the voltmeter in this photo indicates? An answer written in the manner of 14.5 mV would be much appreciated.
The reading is 110 mV
